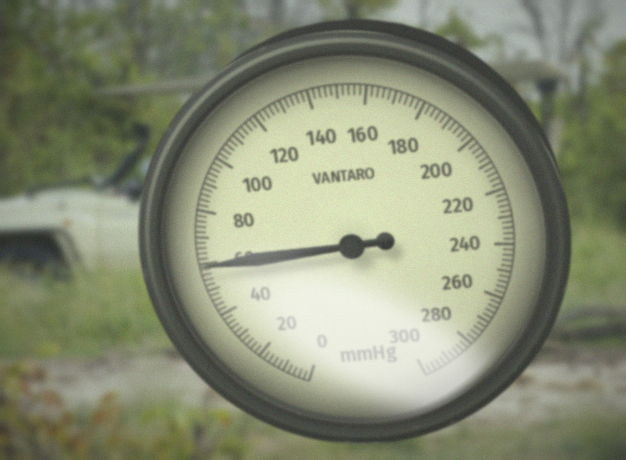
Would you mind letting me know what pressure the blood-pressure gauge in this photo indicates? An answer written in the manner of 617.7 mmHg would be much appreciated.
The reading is 60 mmHg
